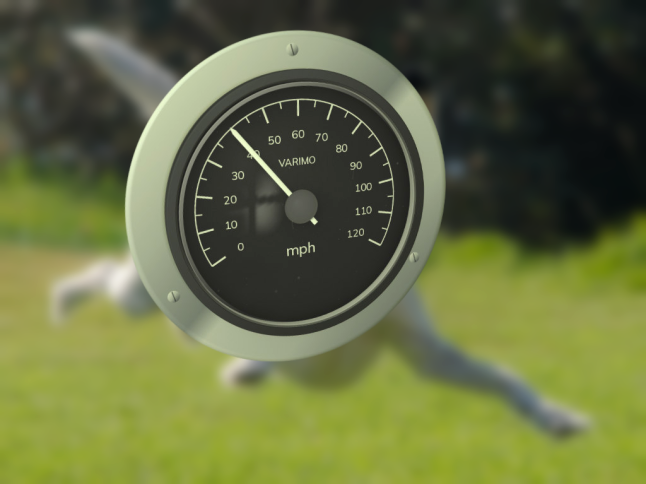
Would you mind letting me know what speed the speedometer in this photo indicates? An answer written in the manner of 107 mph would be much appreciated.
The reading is 40 mph
